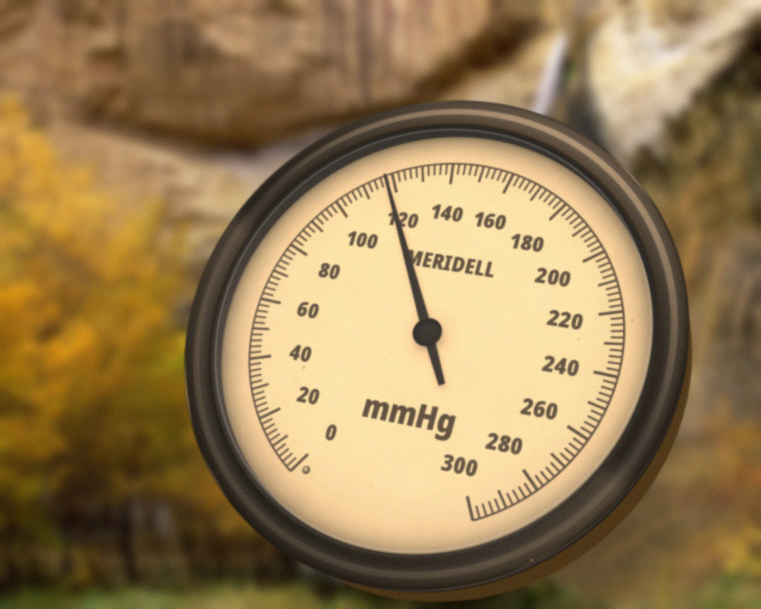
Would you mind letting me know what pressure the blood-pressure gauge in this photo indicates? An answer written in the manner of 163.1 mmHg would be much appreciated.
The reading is 118 mmHg
